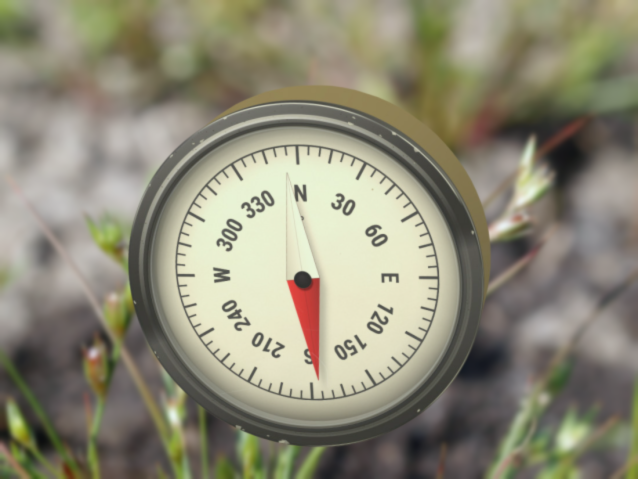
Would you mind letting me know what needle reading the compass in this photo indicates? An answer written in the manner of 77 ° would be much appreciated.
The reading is 175 °
